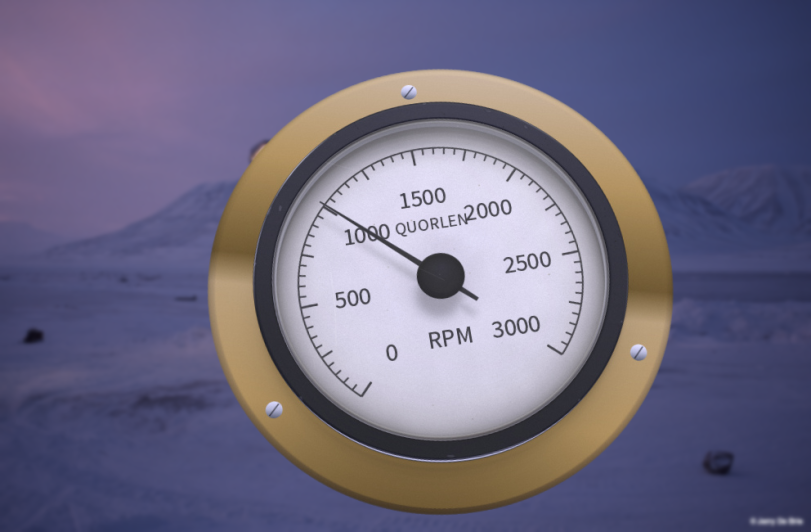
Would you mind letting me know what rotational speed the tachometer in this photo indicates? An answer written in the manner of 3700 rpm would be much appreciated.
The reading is 1000 rpm
